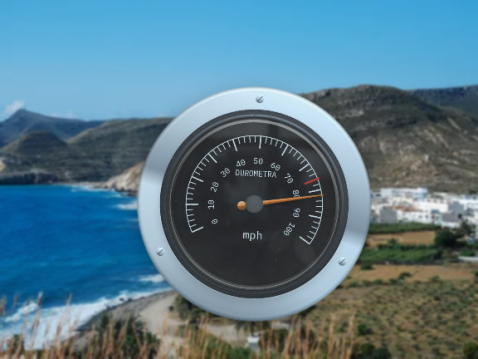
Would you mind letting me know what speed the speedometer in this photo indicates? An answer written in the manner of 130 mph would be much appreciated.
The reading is 82 mph
